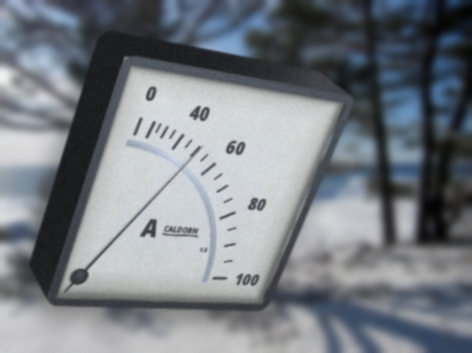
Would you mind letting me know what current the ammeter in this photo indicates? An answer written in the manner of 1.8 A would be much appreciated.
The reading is 50 A
